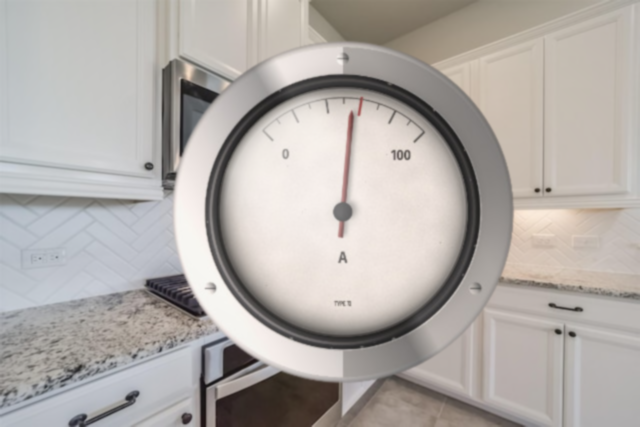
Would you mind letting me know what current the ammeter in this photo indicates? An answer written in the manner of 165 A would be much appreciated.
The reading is 55 A
